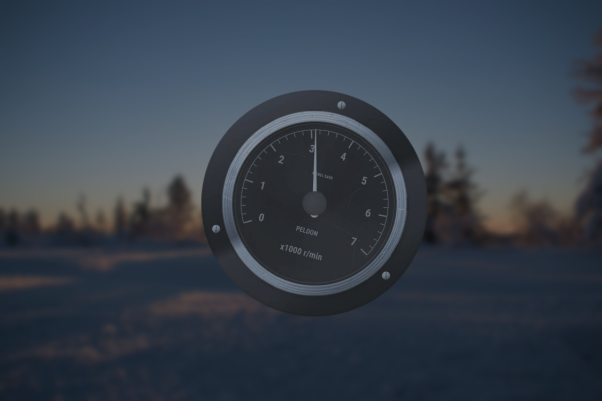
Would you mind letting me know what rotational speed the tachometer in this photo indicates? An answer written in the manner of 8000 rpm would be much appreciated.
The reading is 3100 rpm
